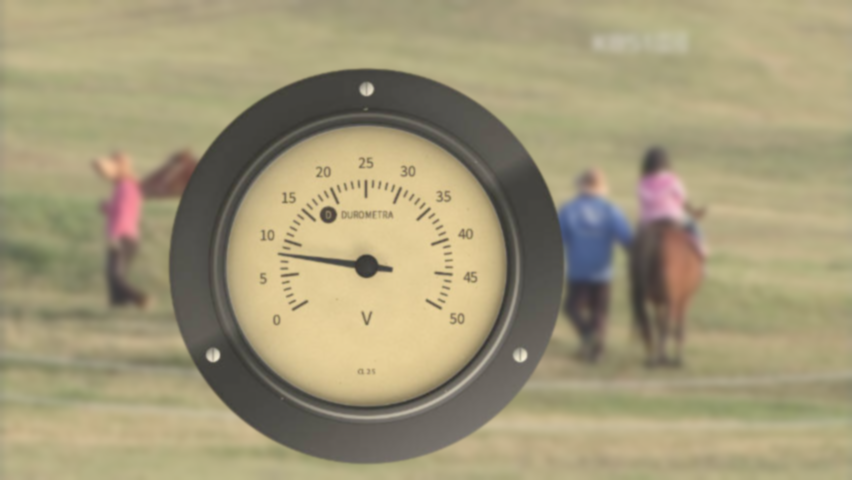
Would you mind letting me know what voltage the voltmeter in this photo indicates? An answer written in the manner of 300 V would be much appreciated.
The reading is 8 V
